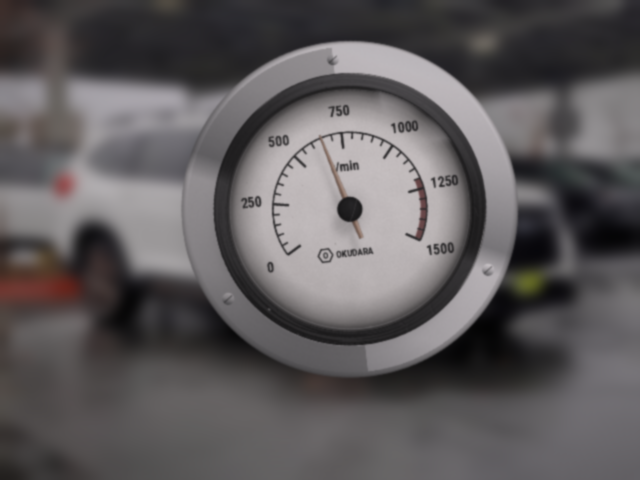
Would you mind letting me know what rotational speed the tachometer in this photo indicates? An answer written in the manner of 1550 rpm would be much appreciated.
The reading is 650 rpm
